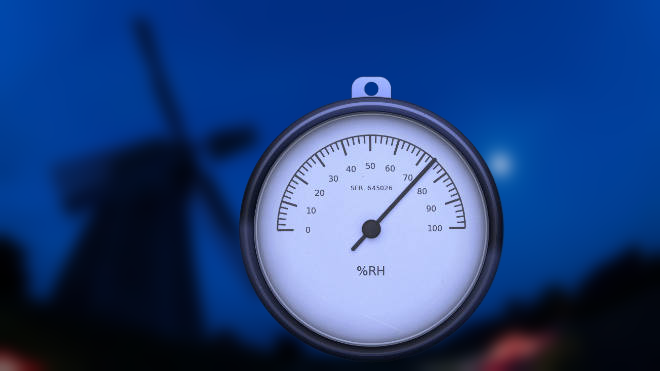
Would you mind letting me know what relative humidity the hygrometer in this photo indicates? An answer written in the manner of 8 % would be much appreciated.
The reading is 74 %
